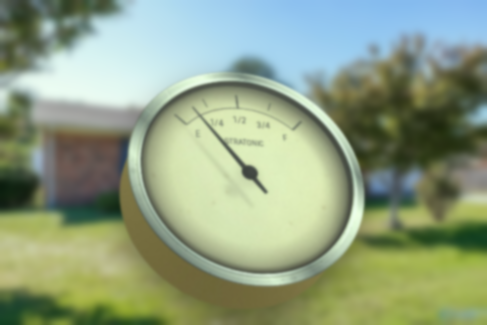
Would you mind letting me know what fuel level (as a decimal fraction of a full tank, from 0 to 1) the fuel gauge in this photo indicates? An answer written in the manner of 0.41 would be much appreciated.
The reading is 0.125
